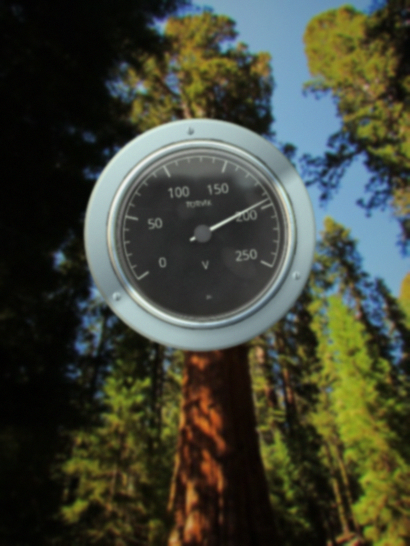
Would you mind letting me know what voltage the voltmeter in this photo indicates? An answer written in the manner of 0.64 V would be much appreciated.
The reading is 195 V
